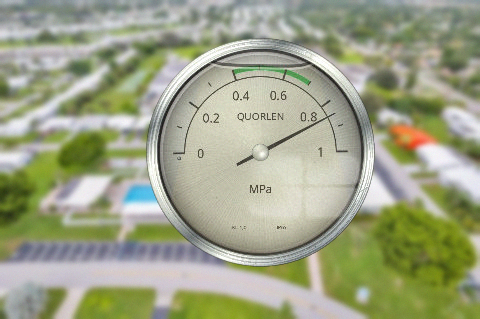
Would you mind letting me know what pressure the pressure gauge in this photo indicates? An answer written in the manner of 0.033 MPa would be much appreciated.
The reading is 0.85 MPa
